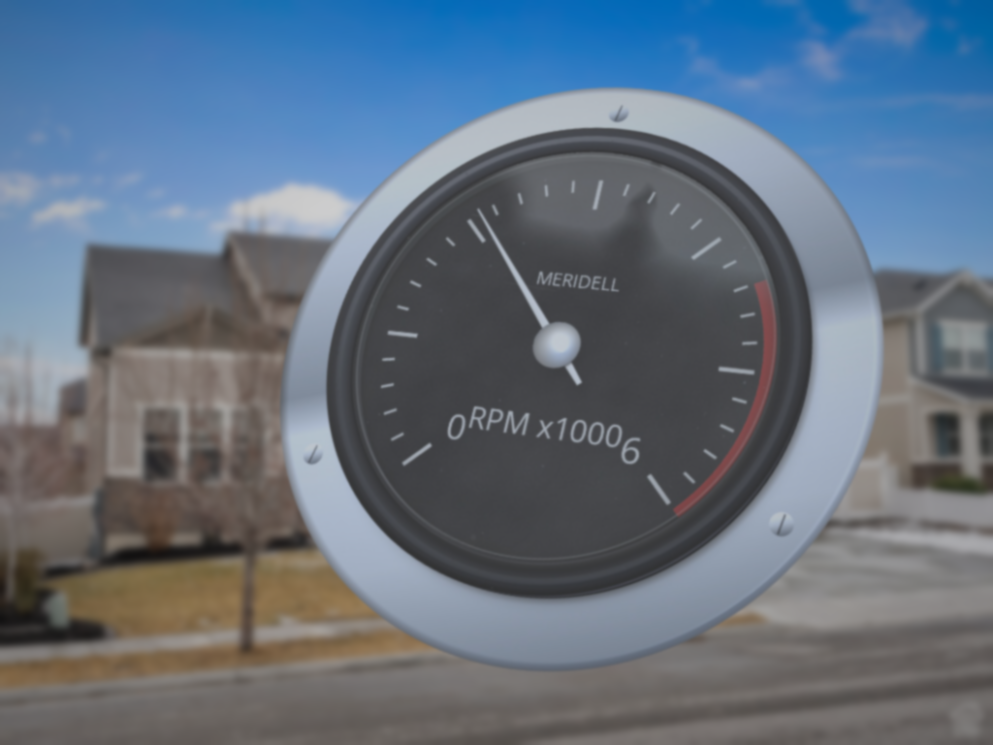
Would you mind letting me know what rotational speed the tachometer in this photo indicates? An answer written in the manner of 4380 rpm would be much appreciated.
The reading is 2100 rpm
